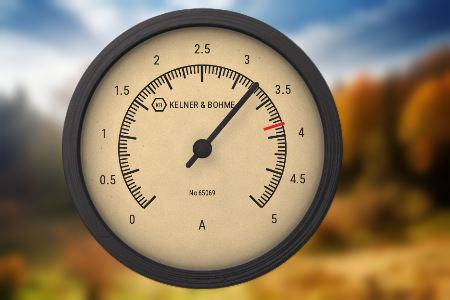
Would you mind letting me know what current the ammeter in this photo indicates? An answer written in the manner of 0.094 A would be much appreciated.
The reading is 3.25 A
